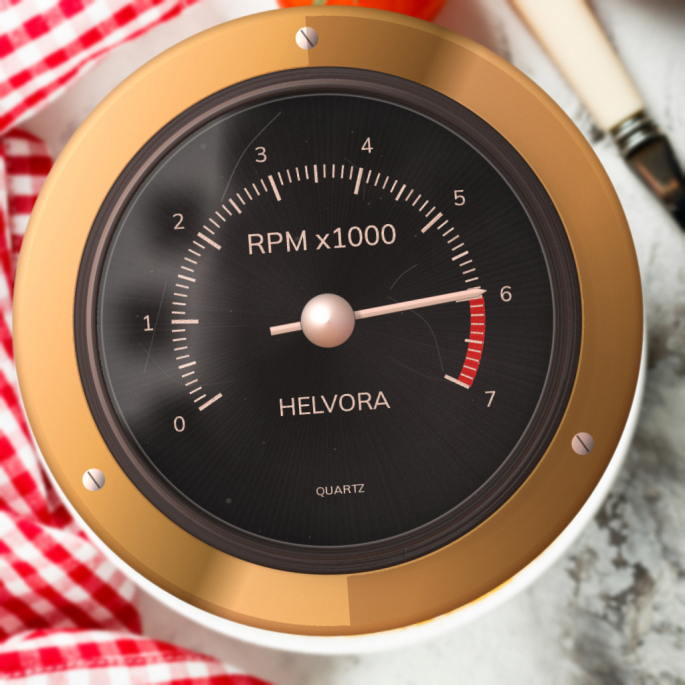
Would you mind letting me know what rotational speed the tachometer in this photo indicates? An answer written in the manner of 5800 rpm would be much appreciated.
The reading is 5950 rpm
